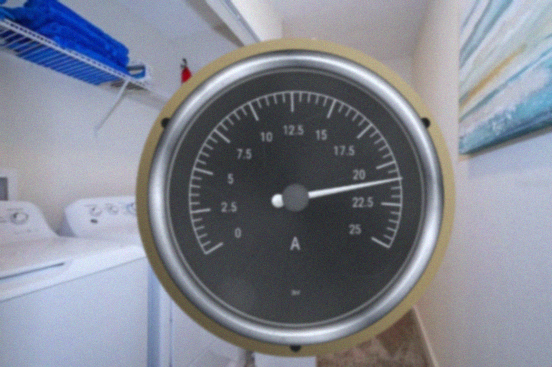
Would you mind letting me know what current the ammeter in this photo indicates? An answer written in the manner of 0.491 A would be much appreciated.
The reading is 21 A
